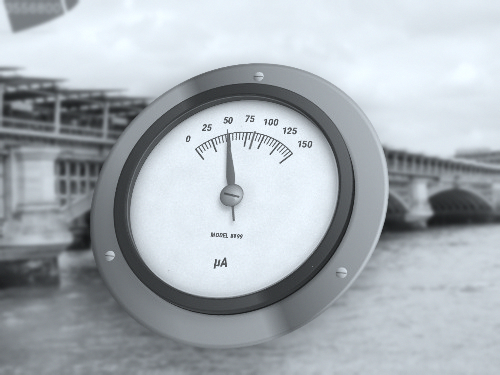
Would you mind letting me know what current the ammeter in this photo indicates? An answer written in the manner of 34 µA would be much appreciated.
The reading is 50 µA
